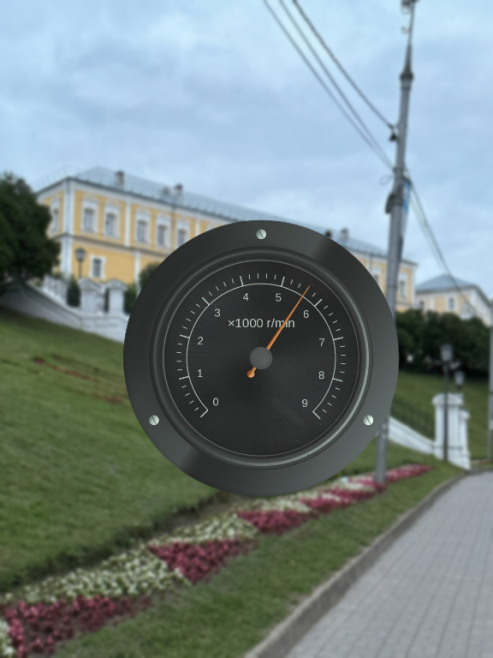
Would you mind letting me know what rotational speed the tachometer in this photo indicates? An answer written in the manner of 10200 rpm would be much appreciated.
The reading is 5600 rpm
